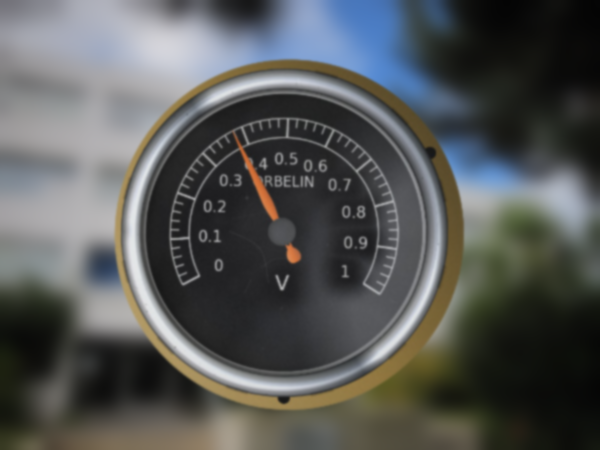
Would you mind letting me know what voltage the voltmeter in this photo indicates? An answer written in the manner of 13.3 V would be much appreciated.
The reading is 0.38 V
